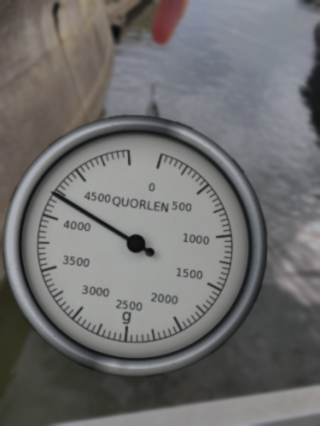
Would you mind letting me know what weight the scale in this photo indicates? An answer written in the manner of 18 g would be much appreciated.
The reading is 4200 g
